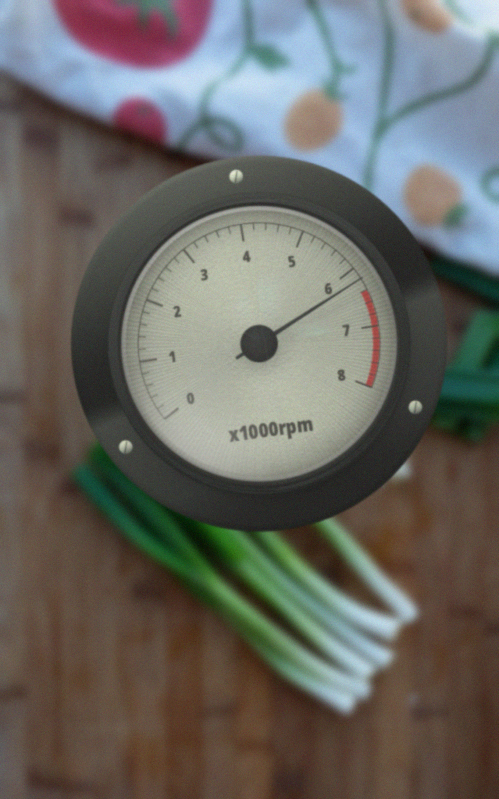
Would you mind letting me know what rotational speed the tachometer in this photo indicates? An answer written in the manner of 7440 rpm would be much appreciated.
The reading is 6200 rpm
